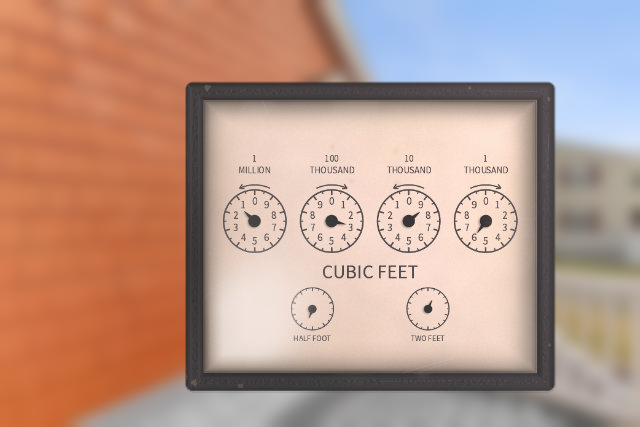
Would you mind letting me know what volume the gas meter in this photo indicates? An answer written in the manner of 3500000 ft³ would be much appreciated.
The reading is 128600 ft³
